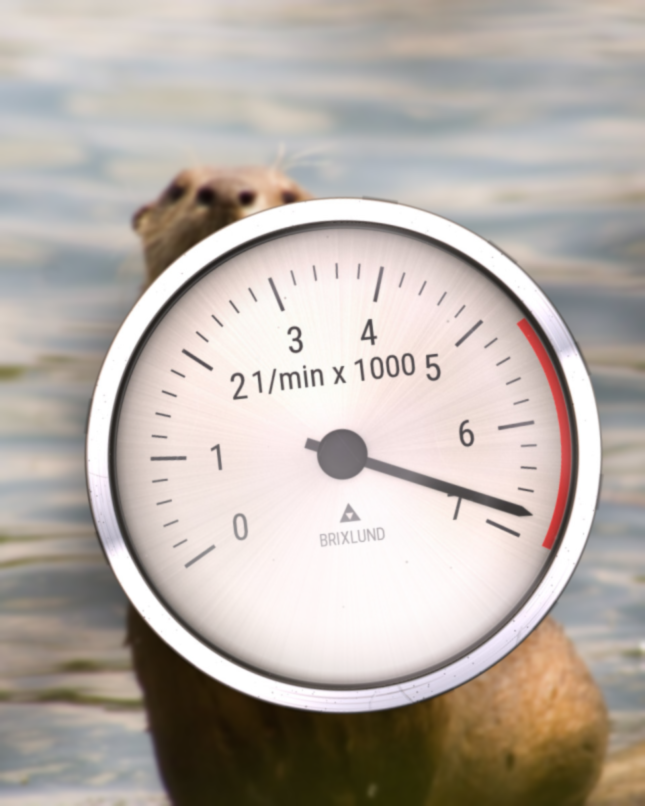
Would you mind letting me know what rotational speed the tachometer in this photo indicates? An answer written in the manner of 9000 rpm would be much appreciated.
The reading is 6800 rpm
